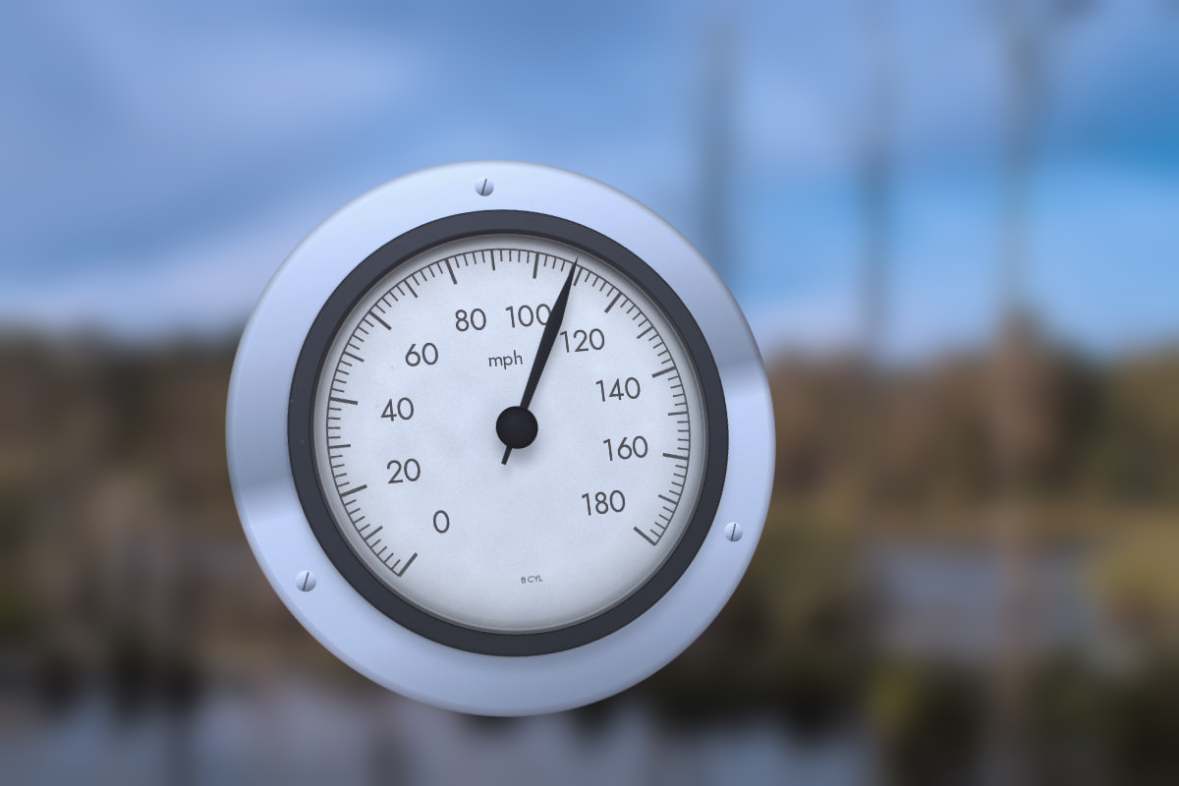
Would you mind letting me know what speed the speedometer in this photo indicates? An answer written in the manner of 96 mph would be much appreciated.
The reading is 108 mph
